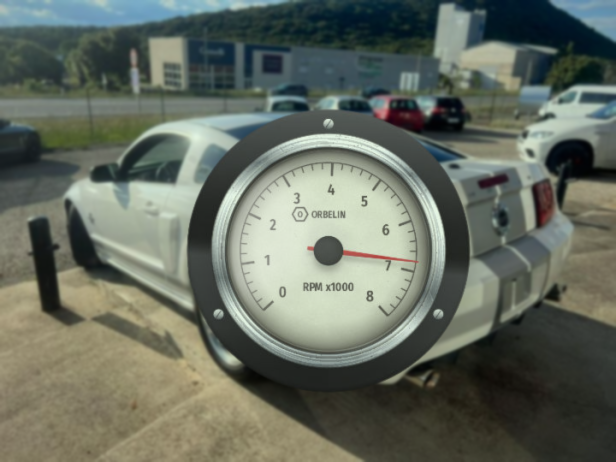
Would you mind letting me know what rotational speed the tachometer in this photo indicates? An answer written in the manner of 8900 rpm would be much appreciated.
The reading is 6800 rpm
